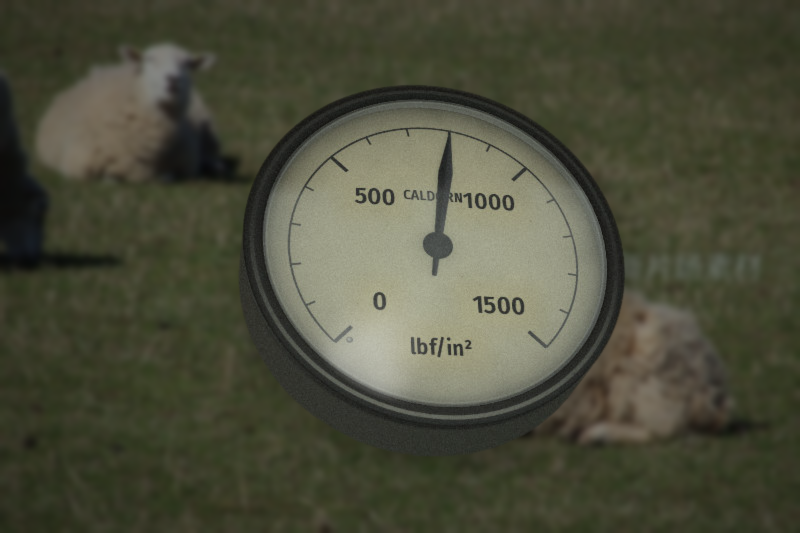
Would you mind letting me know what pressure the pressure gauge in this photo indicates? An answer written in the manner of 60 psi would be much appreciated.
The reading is 800 psi
